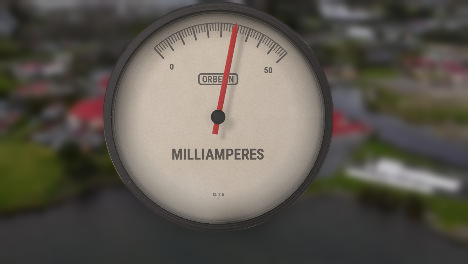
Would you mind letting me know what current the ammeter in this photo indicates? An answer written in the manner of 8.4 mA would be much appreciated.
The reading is 30 mA
